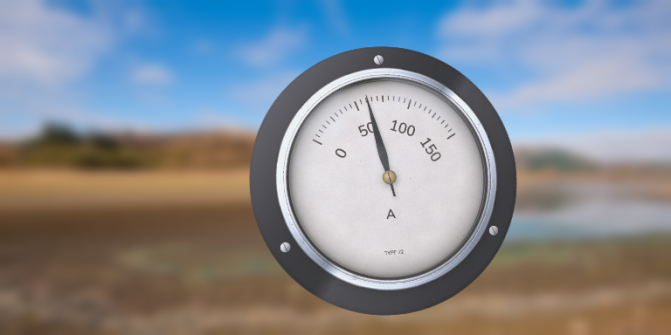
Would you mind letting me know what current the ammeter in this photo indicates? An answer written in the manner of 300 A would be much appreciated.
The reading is 60 A
